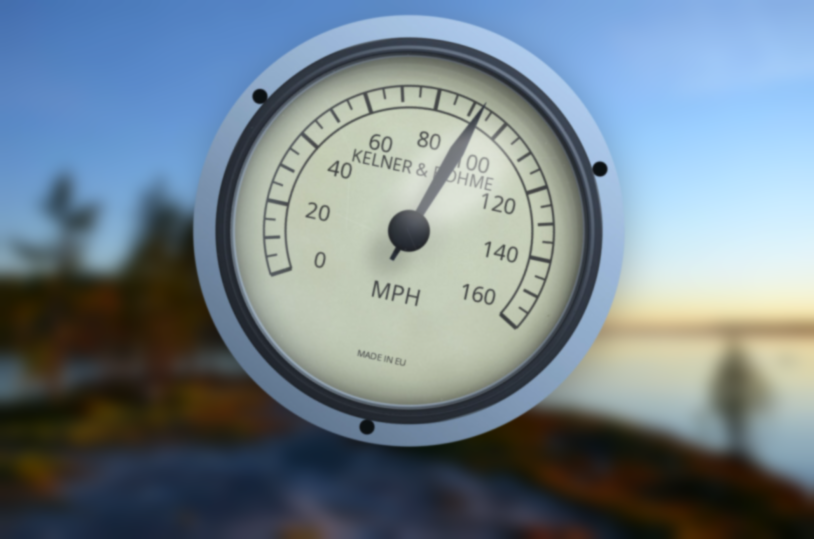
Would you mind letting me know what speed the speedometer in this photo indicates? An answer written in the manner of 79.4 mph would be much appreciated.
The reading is 92.5 mph
